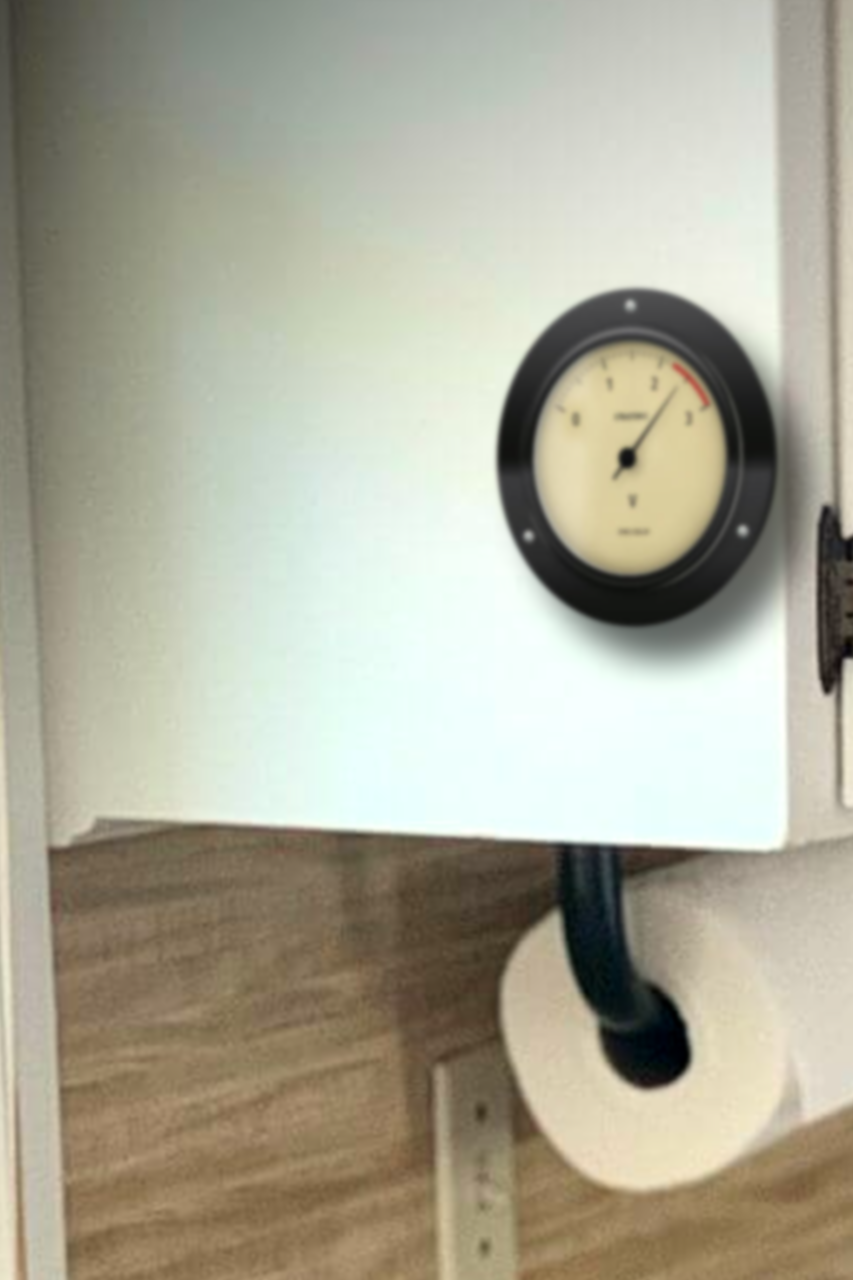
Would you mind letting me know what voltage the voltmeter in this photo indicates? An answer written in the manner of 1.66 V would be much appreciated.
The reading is 2.5 V
